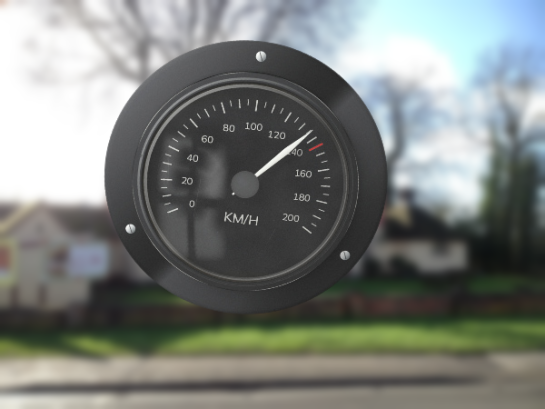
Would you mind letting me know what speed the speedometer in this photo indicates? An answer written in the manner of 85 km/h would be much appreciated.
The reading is 135 km/h
